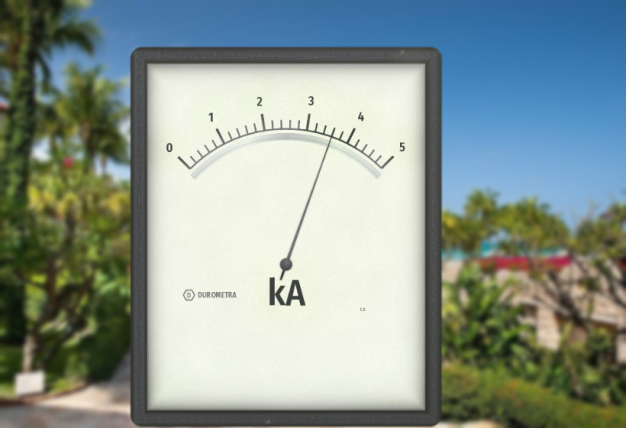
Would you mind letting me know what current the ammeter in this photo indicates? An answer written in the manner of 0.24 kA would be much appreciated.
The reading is 3.6 kA
